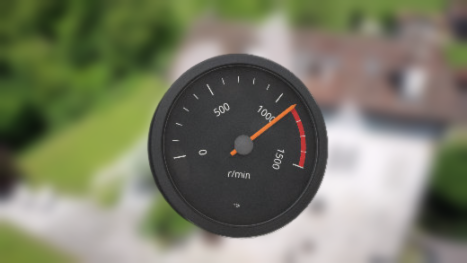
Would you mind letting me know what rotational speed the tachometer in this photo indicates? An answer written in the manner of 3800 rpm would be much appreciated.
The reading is 1100 rpm
